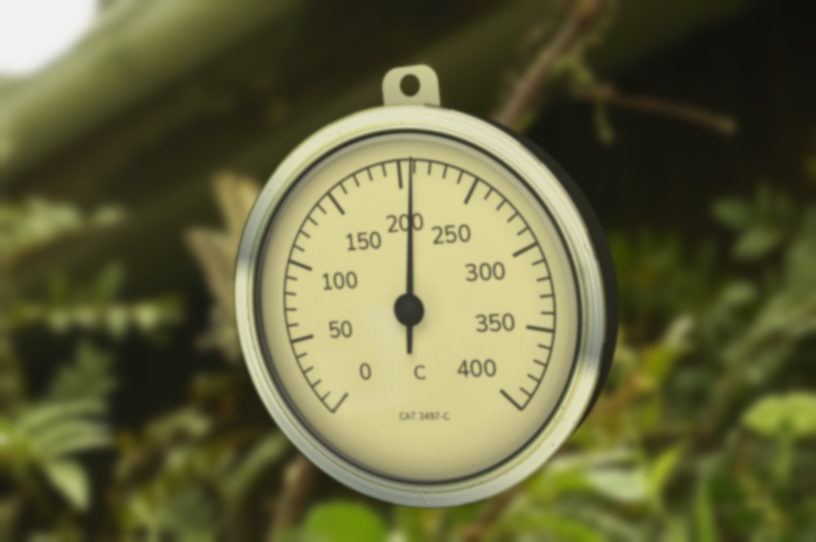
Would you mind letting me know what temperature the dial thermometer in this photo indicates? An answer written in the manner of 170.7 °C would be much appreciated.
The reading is 210 °C
